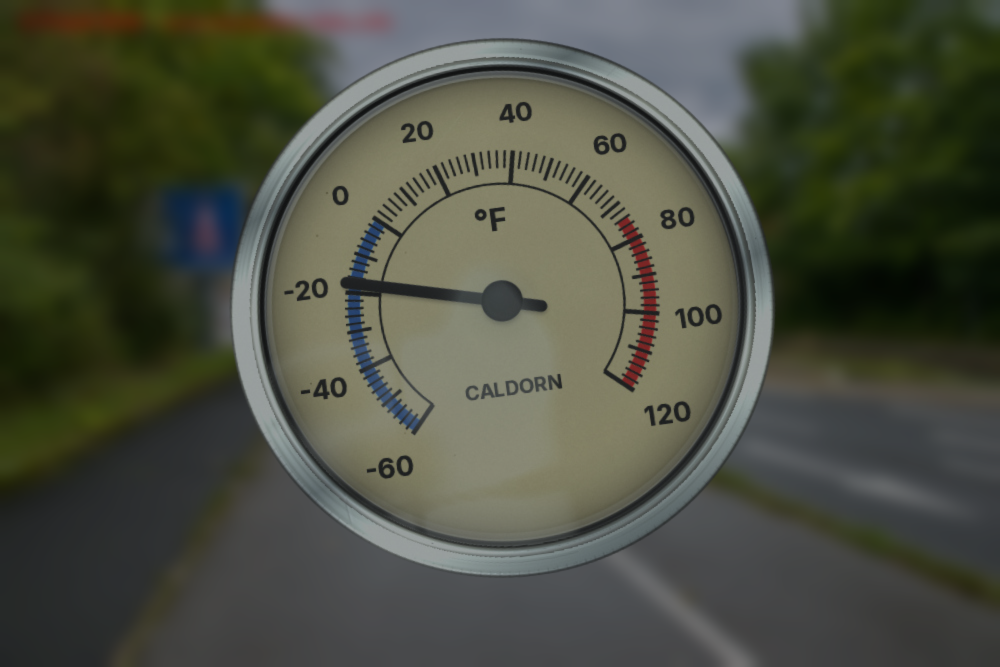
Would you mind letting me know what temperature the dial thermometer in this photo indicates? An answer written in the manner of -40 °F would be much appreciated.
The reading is -18 °F
